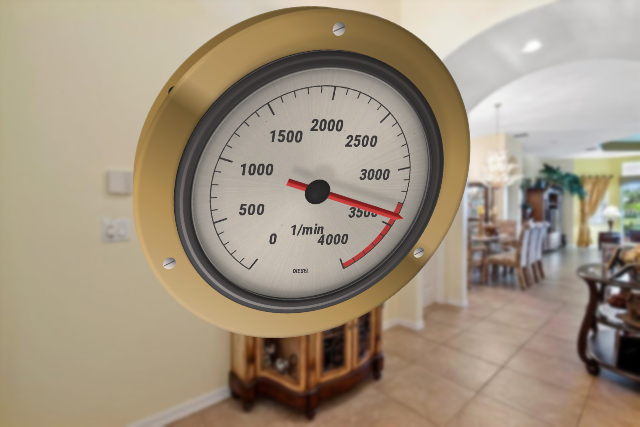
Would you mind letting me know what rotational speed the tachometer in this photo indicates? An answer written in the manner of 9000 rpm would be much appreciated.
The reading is 3400 rpm
